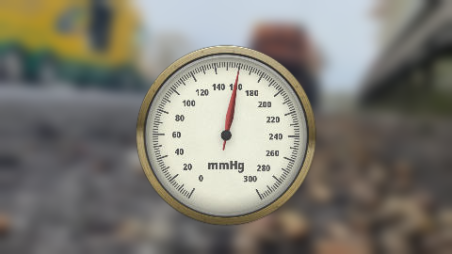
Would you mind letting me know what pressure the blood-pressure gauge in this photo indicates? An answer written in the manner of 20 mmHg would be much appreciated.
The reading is 160 mmHg
